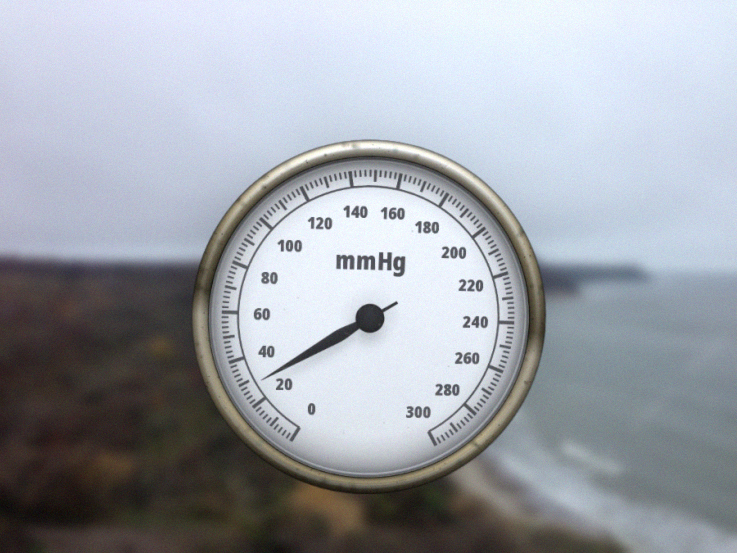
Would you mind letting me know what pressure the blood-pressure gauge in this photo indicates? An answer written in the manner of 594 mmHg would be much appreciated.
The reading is 28 mmHg
